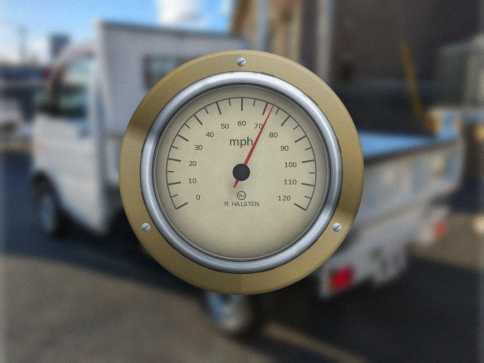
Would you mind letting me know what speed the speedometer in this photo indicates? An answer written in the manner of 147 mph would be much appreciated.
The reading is 72.5 mph
